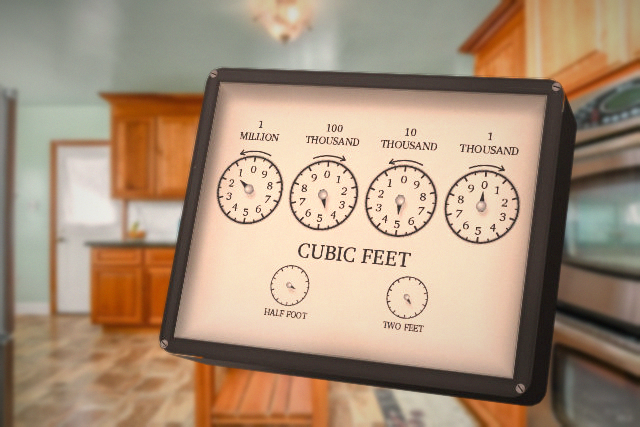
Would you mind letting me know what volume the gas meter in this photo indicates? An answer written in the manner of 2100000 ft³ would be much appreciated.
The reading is 145000 ft³
